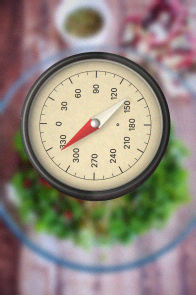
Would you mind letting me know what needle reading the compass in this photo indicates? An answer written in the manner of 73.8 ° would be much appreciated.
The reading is 320 °
